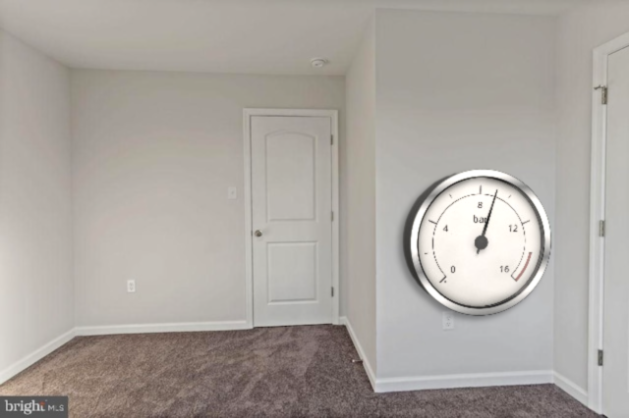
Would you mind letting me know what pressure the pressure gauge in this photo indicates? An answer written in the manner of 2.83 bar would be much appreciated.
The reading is 9 bar
